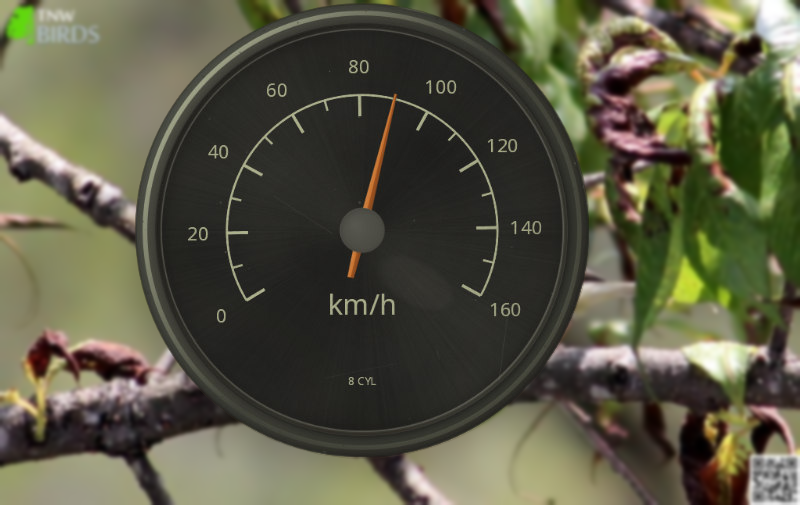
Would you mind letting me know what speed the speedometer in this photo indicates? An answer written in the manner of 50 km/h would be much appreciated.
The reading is 90 km/h
